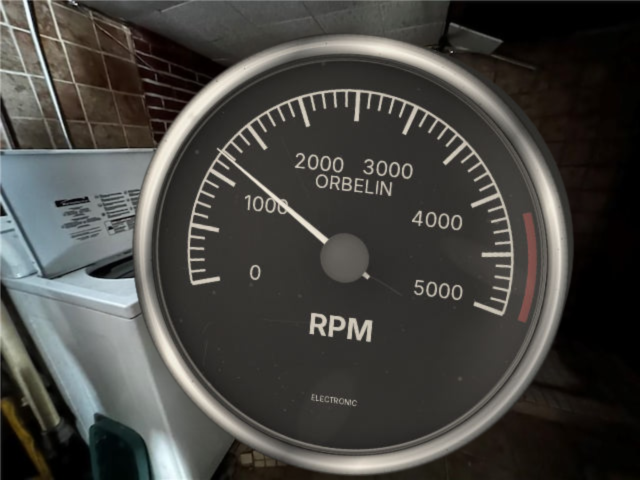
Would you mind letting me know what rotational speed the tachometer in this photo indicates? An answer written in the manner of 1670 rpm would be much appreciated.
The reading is 1200 rpm
